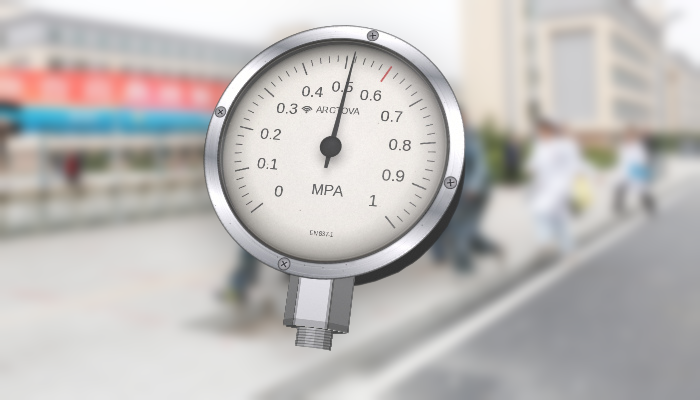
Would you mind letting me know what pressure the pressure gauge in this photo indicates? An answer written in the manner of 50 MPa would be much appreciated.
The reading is 0.52 MPa
